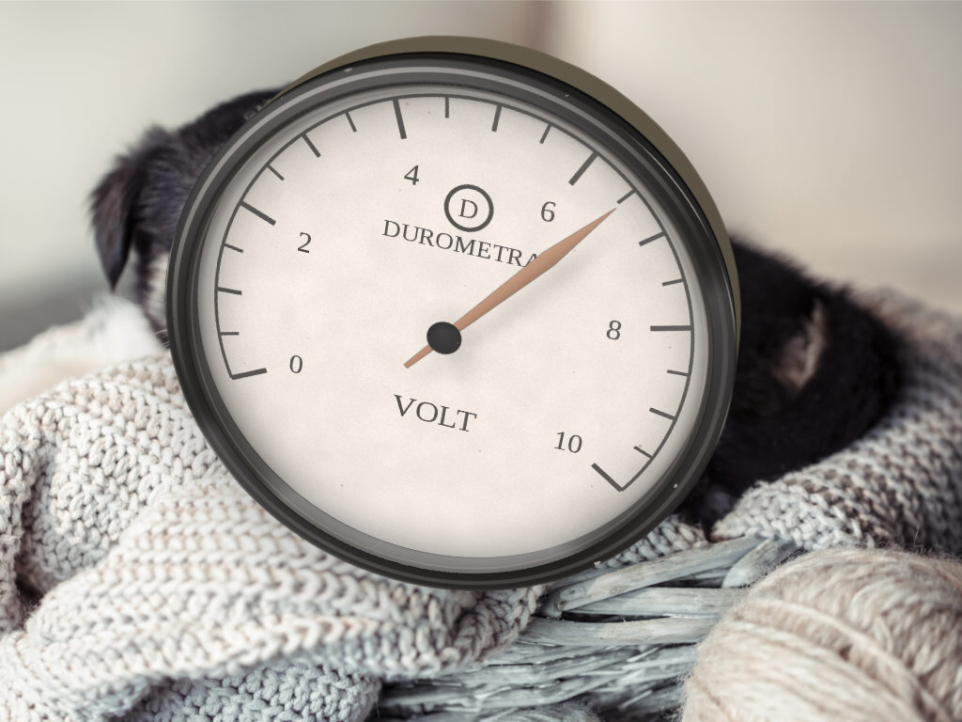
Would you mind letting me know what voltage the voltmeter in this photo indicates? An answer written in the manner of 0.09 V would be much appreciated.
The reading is 6.5 V
